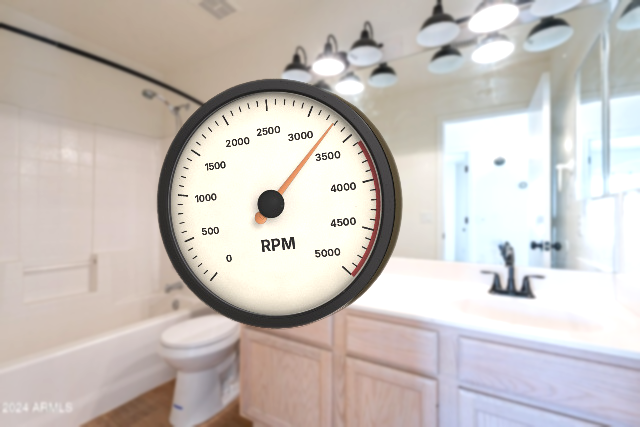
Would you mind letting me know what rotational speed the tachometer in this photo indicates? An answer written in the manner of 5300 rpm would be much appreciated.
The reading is 3300 rpm
